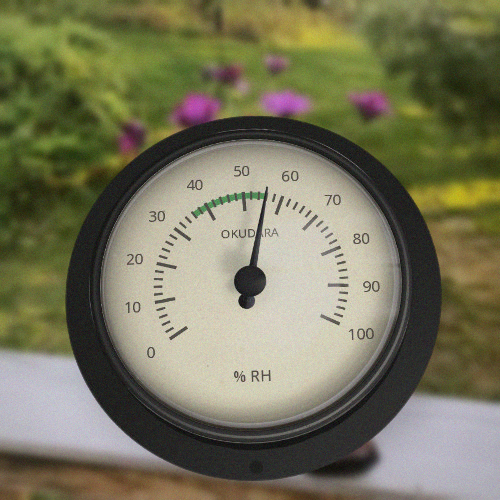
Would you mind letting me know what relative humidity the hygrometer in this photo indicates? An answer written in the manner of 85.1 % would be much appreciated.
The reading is 56 %
